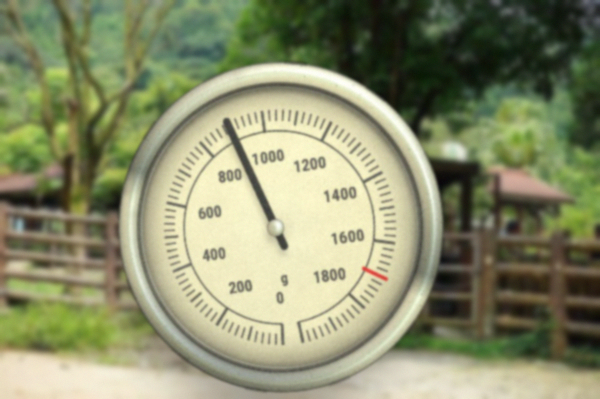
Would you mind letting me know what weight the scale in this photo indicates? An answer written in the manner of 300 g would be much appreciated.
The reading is 900 g
